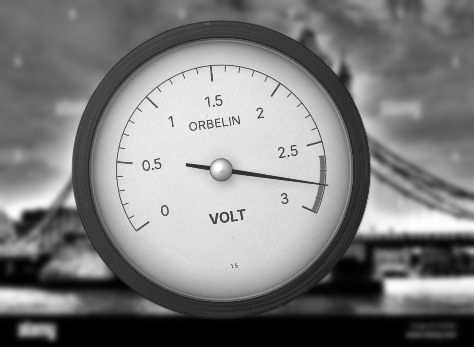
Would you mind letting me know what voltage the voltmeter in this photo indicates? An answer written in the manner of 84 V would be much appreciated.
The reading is 2.8 V
